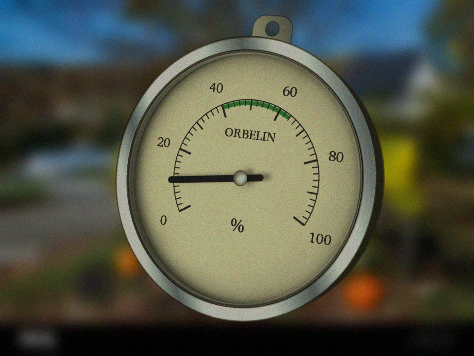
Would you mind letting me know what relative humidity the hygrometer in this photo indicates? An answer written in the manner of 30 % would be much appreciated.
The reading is 10 %
